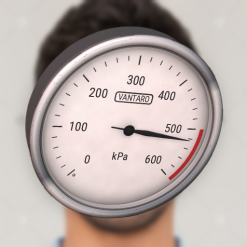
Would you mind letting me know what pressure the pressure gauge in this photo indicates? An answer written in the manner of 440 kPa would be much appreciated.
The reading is 520 kPa
